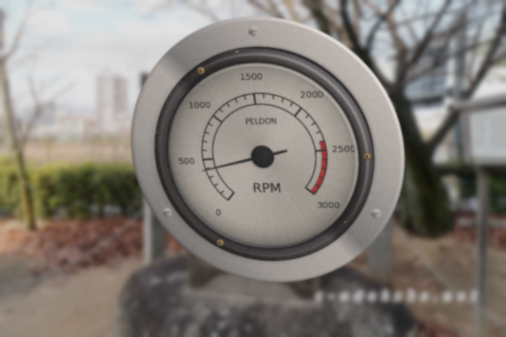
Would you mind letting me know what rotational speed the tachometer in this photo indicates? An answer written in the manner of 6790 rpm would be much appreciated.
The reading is 400 rpm
